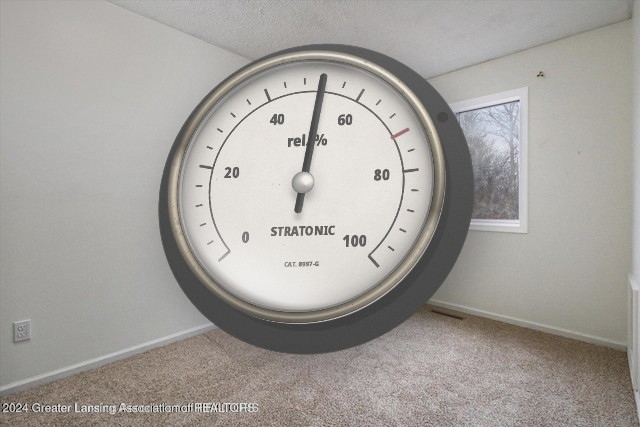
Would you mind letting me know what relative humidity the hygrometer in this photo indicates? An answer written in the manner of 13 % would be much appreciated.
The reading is 52 %
